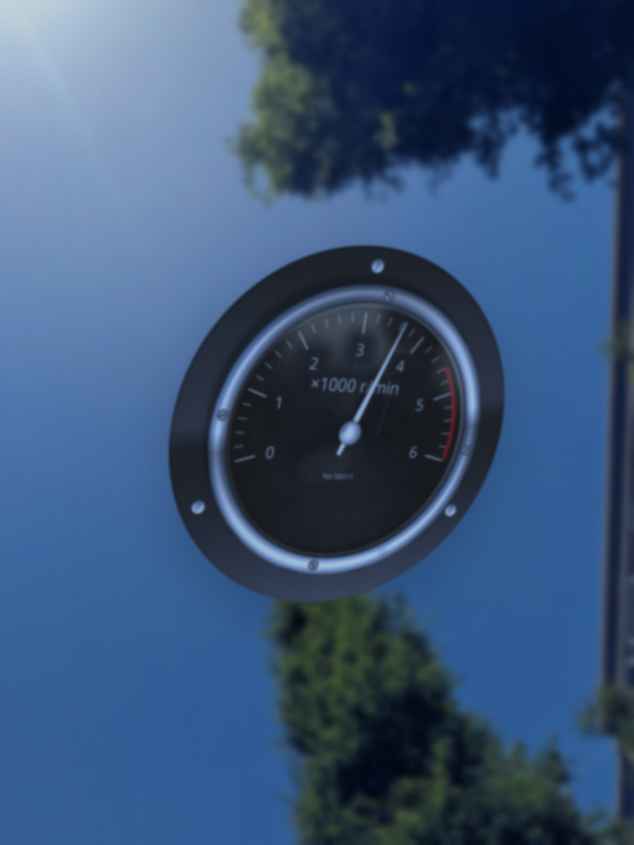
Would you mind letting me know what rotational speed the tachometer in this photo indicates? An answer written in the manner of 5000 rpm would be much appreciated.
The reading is 3600 rpm
